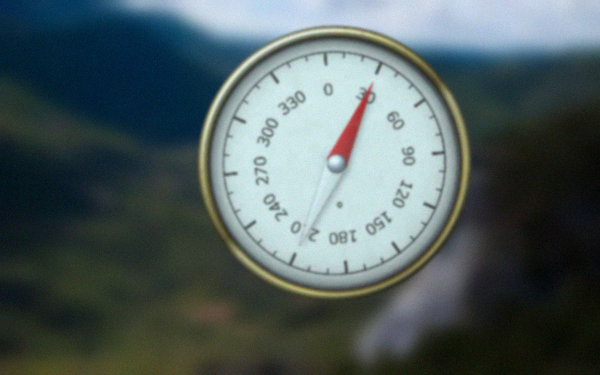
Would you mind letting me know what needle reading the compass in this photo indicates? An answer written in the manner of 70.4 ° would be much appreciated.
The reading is 30 °
